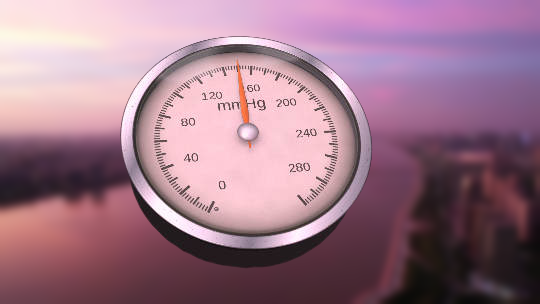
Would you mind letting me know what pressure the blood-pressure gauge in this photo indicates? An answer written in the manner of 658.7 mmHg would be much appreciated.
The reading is 150 mmHg
